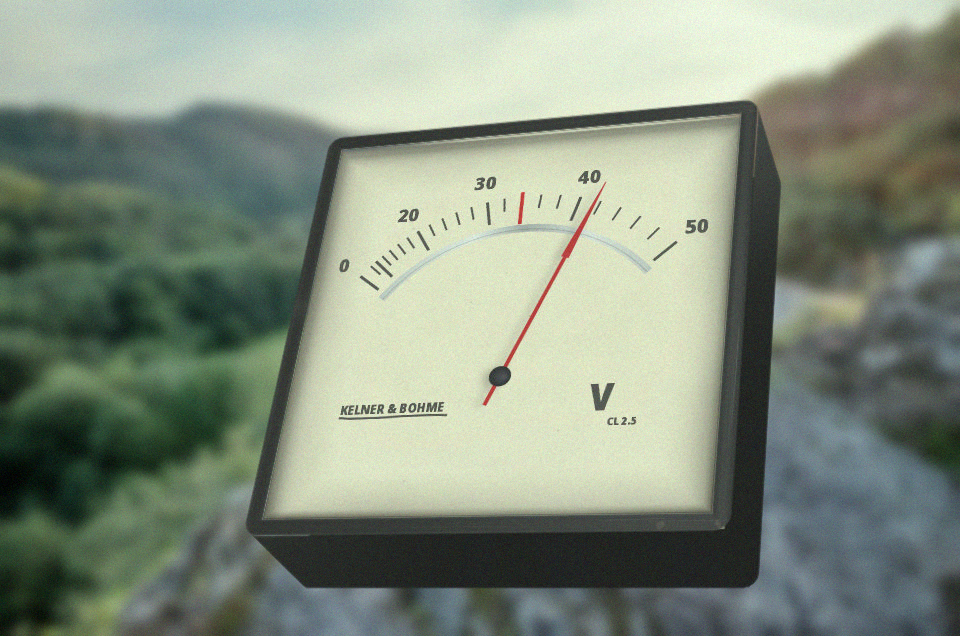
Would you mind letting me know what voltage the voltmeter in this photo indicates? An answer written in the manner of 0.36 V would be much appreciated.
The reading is 42 V
